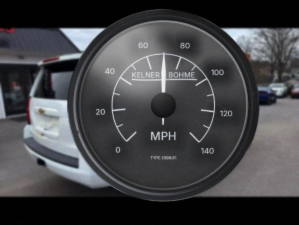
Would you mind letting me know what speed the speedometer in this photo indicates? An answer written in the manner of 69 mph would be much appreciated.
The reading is 70 mph
